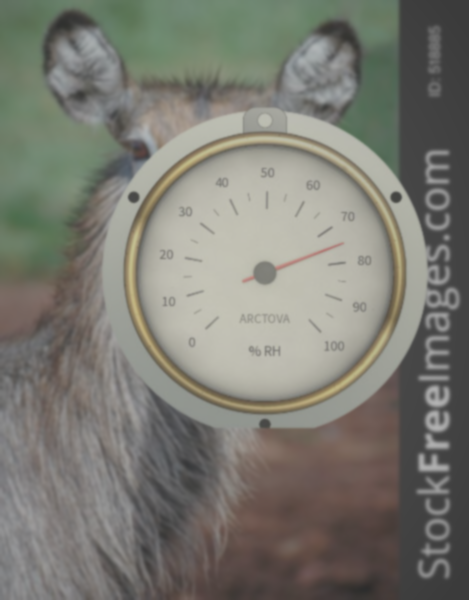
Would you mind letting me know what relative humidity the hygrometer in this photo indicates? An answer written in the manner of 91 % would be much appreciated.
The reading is 75 %
